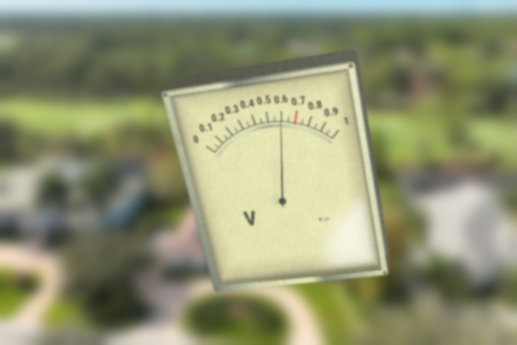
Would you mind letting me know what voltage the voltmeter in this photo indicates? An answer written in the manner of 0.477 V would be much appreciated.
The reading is 0.6 V
